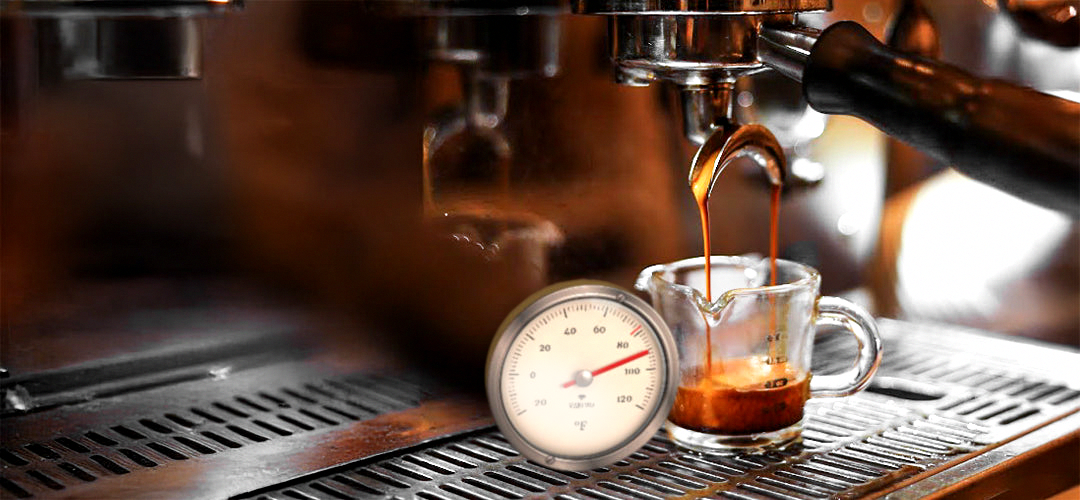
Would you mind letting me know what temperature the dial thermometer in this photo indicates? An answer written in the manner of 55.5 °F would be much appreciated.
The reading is 90 °F
